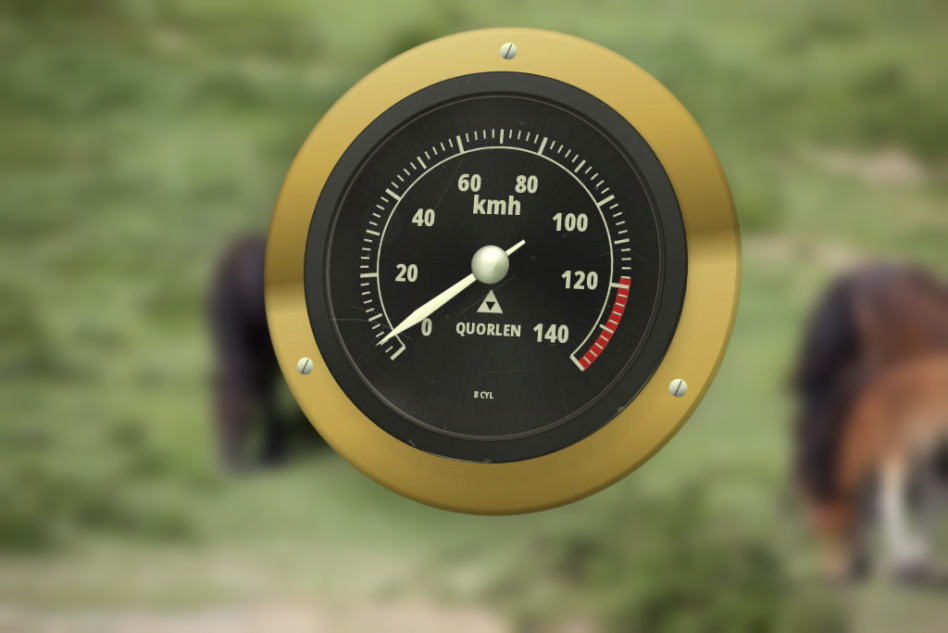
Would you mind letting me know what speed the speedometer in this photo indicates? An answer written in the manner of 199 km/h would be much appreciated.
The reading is 4 km/h
